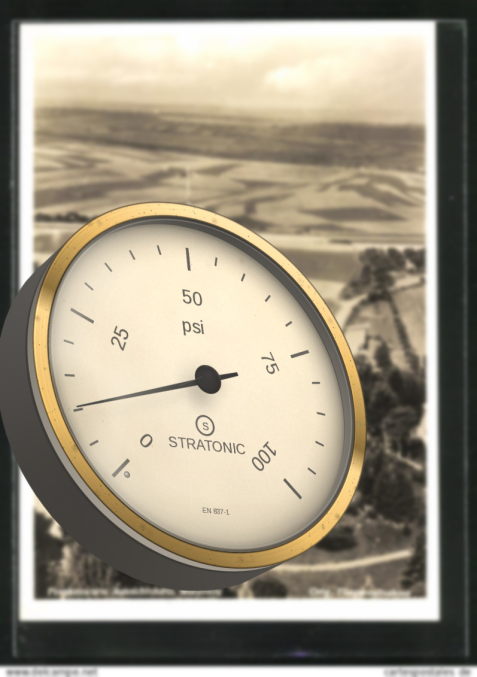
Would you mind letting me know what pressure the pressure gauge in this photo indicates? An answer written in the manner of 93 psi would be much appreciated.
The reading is 10 psi
